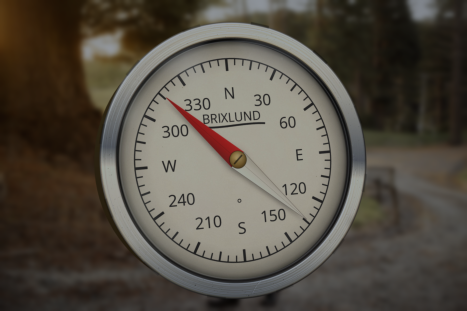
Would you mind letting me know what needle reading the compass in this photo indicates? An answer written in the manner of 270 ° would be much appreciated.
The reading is 315 °
